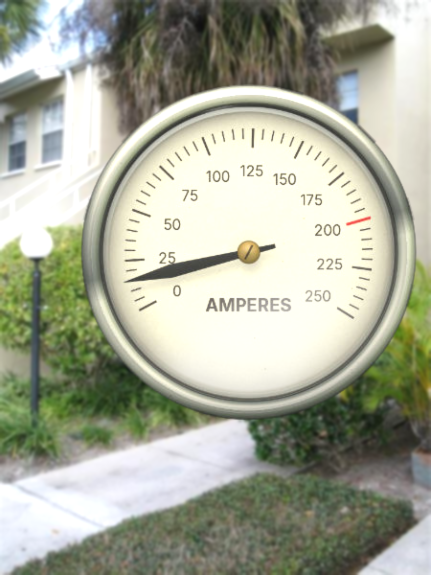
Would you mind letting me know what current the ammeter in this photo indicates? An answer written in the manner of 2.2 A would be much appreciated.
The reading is 15 A
